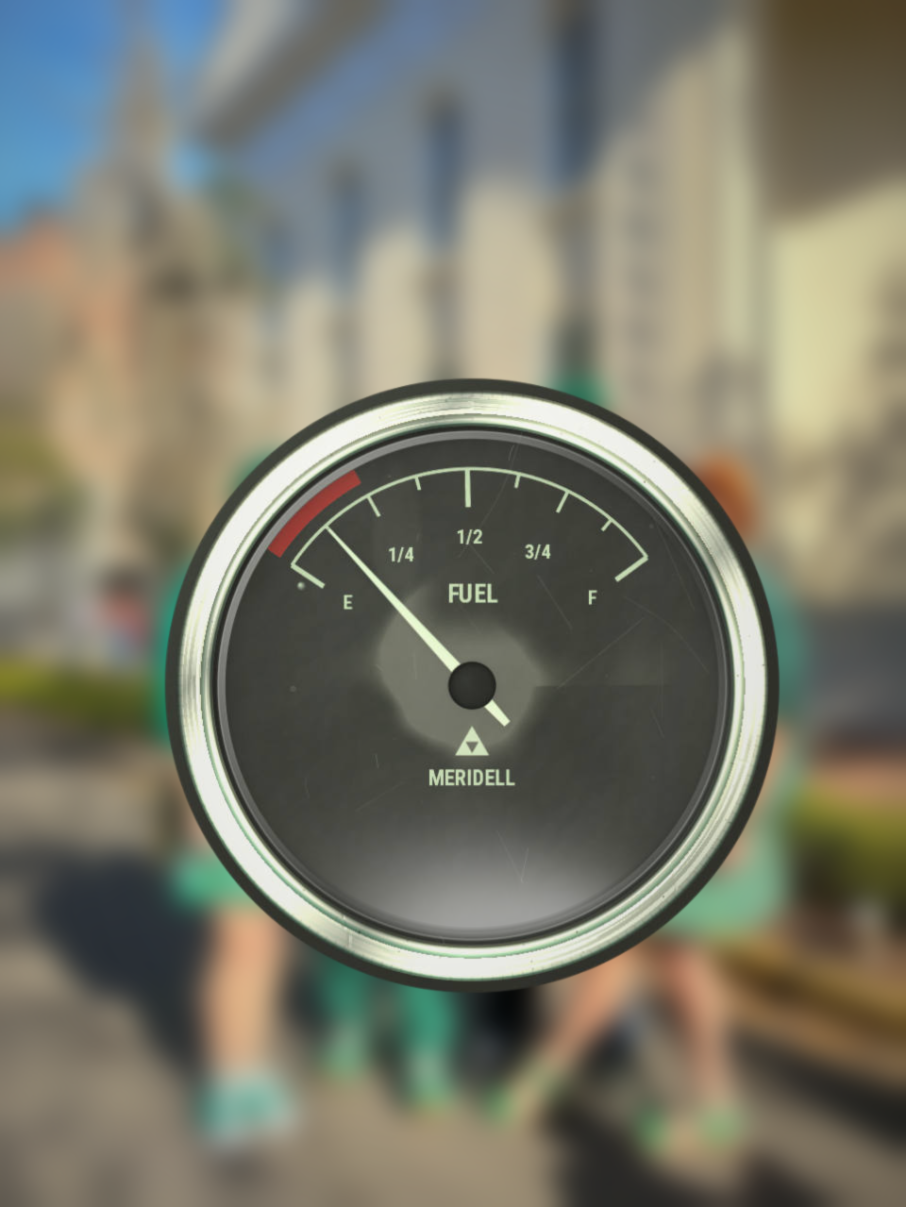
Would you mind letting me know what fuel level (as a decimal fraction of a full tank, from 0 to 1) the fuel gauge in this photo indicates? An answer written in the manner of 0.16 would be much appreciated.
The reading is 0.125
